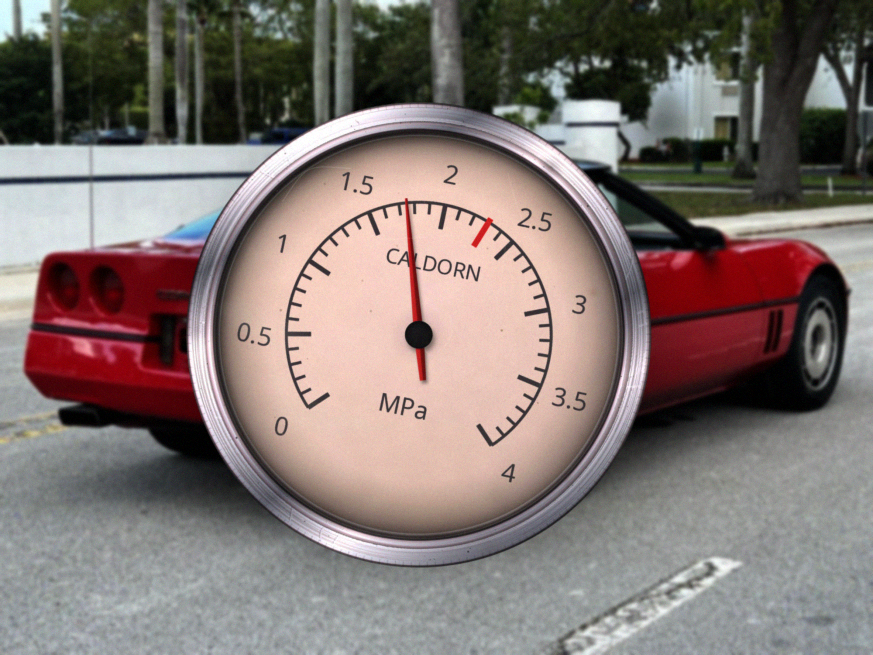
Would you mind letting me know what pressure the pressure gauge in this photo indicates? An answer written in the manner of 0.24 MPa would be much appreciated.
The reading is 1.75 MPa
